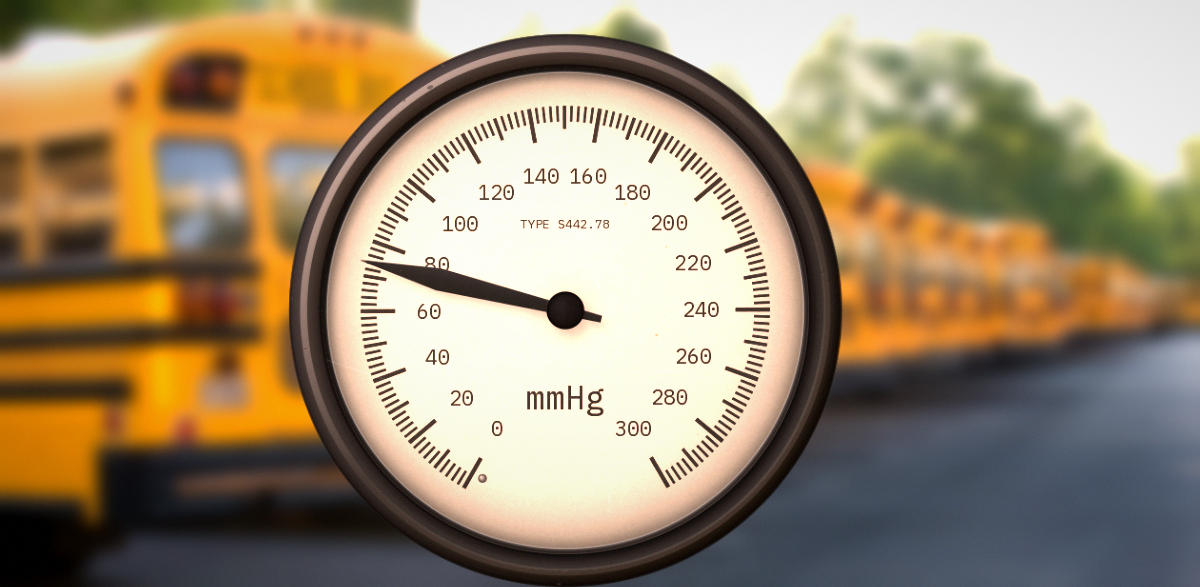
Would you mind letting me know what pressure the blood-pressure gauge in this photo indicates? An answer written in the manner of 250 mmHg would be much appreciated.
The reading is 74 mmHg
